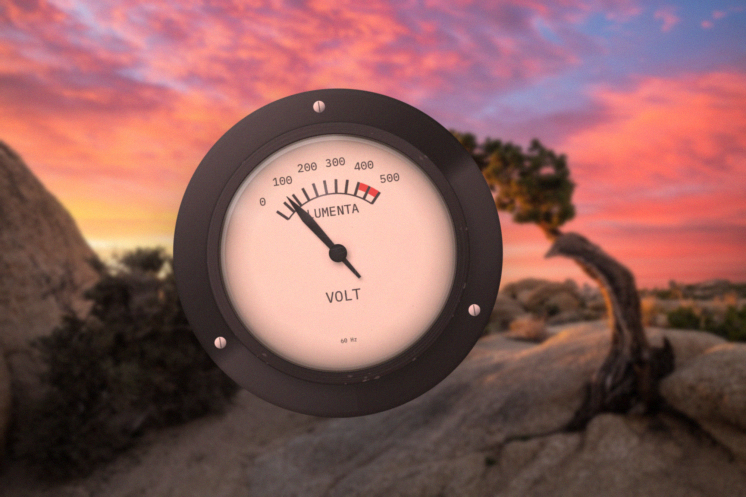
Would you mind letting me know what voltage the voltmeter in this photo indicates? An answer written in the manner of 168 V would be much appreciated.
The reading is 75 V
